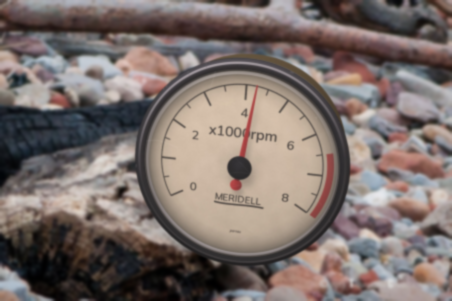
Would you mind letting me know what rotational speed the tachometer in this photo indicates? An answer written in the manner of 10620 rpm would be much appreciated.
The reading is 4250 rpm
